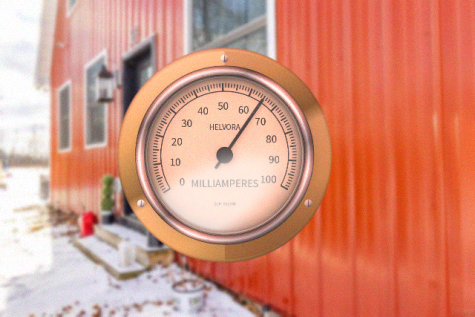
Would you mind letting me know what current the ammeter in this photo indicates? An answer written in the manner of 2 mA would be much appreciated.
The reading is 65 mA
